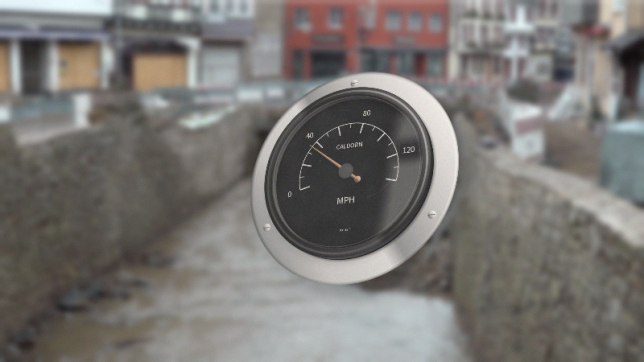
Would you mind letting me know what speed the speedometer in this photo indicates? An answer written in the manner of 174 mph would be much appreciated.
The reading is 35 mph
